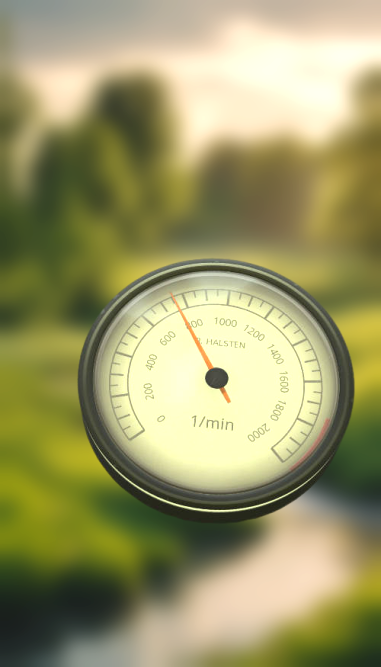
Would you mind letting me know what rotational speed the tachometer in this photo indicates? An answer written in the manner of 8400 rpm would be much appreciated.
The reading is 750 rpm
